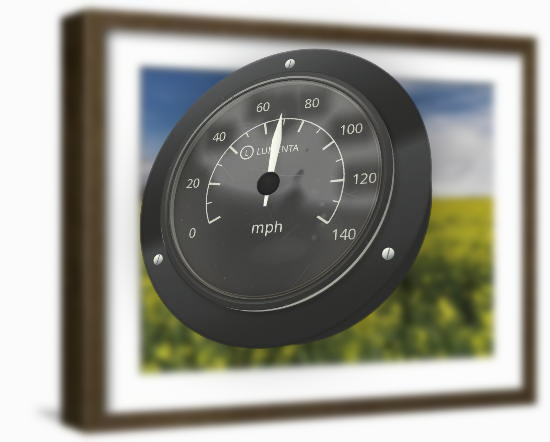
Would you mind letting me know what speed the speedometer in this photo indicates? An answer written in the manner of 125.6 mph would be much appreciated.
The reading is 70 mph
